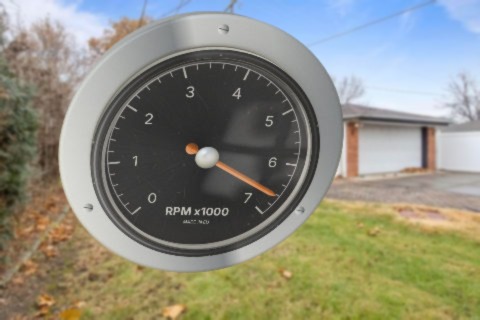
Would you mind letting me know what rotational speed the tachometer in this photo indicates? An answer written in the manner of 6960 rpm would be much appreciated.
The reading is 6600 rpm
